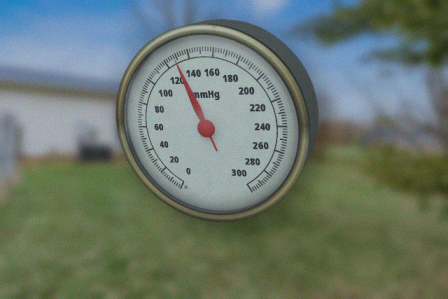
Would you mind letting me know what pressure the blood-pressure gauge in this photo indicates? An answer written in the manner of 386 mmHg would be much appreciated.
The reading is 130 mmHg
